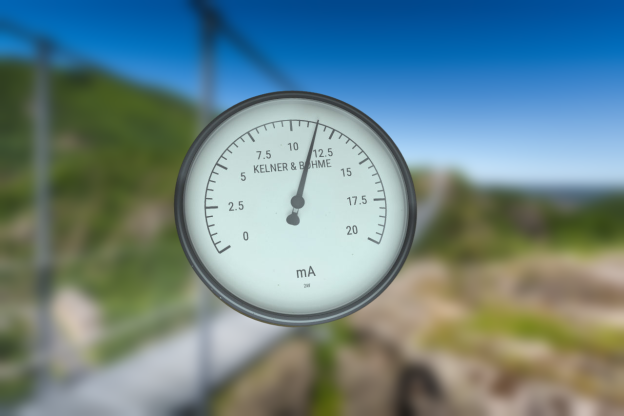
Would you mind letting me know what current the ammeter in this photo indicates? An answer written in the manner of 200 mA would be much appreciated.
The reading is 11.5 mA
